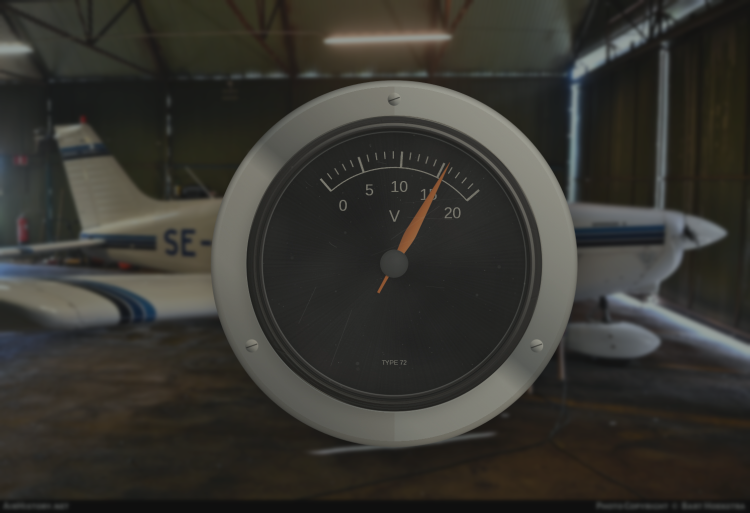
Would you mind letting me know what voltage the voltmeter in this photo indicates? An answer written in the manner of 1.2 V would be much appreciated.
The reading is 15.5 V
